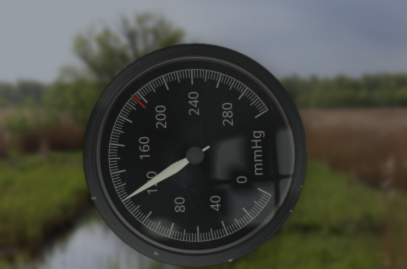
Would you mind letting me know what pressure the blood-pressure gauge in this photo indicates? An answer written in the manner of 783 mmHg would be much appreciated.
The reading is 120 mmHg
